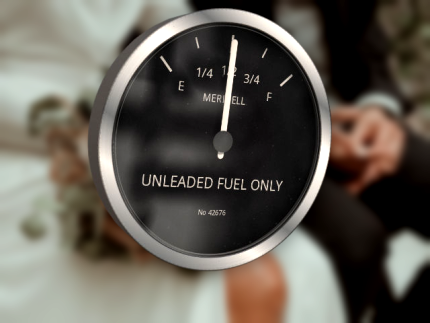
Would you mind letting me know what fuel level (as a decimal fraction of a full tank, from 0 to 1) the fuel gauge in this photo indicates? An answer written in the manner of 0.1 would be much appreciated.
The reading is 0.5
